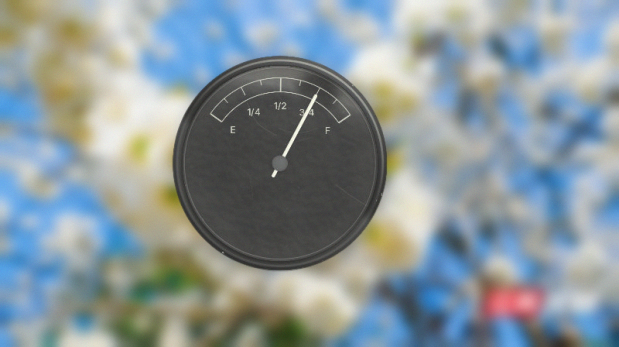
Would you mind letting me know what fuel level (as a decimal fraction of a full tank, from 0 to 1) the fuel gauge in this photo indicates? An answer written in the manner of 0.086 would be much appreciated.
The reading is 0.75
